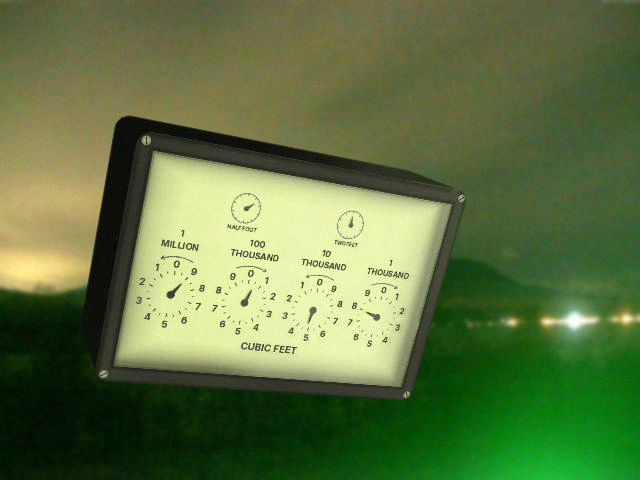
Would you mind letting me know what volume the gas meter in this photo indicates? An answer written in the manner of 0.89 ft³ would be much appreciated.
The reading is 904800 ft³
